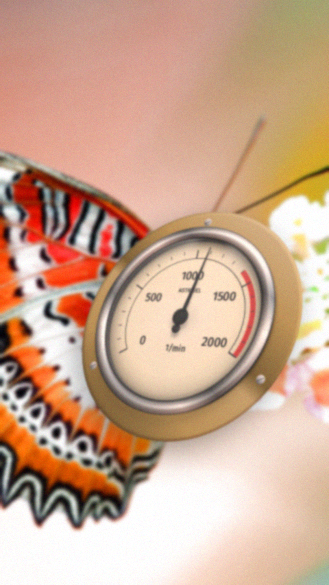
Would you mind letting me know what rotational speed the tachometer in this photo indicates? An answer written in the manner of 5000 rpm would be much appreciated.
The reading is 1100 rpm
